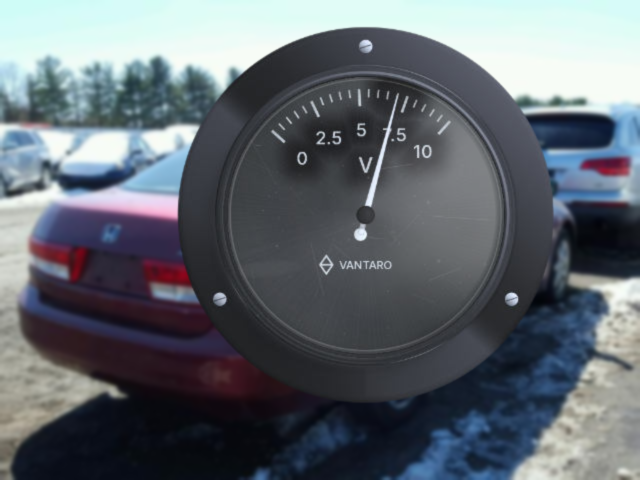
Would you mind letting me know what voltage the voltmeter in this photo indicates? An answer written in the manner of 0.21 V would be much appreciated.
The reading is 7 V
